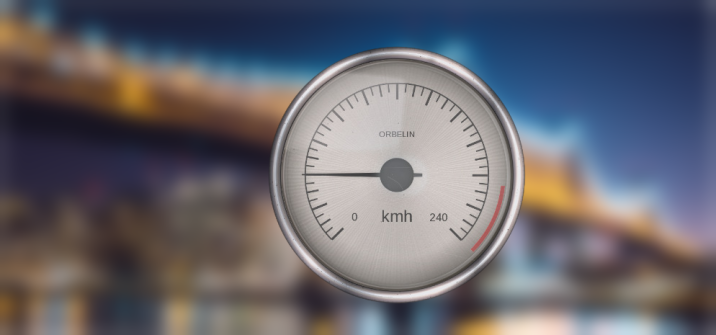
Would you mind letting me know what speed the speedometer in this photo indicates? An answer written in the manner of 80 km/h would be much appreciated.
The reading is 40 km/h
